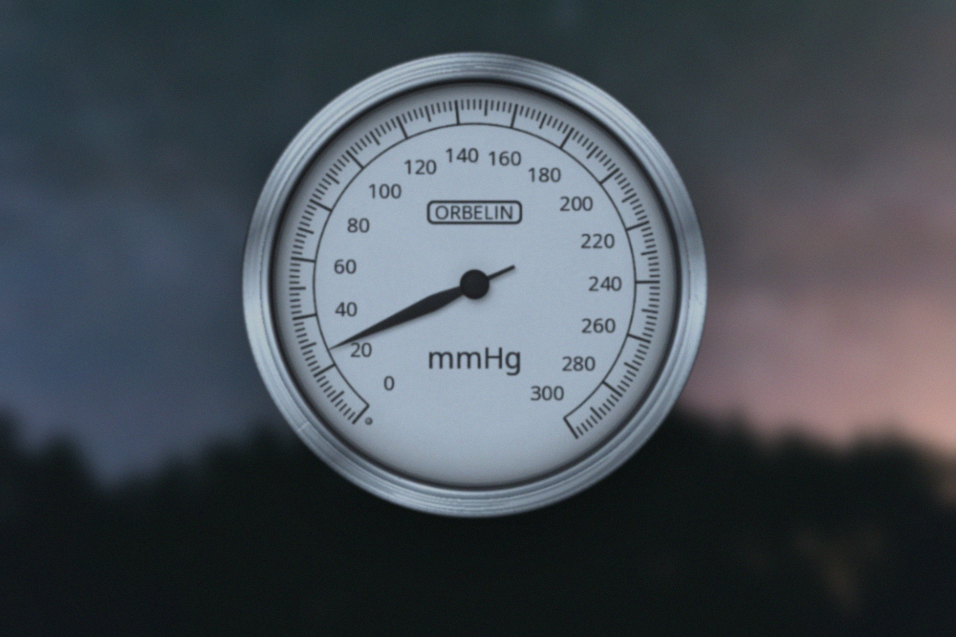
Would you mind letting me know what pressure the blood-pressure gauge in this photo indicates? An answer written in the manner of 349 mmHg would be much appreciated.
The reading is 26 mmHg
